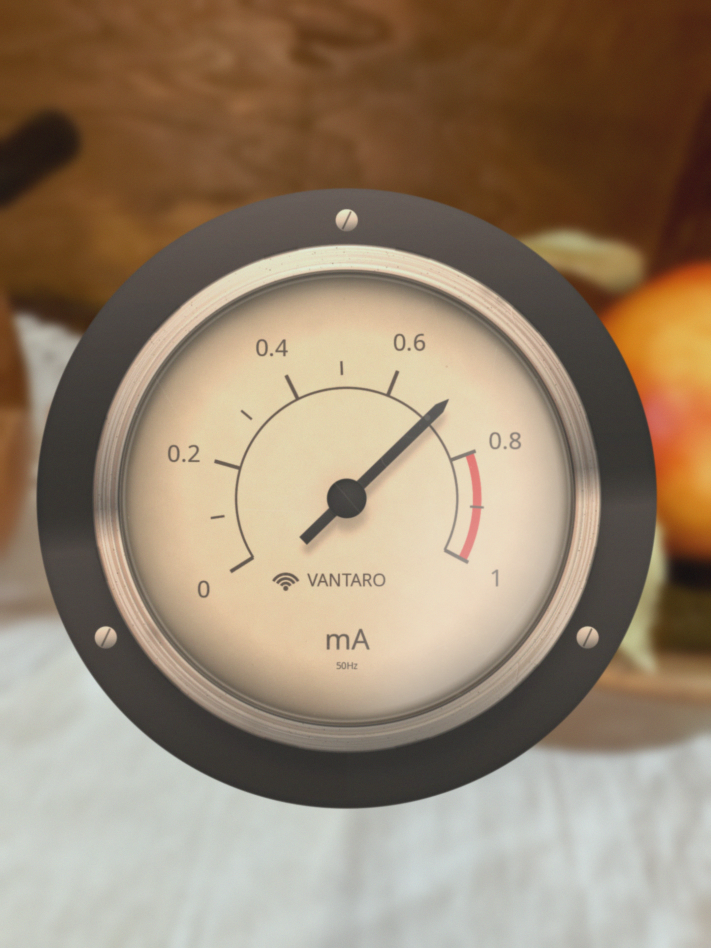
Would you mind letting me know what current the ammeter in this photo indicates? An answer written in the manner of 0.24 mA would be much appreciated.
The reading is 0.7 mA
